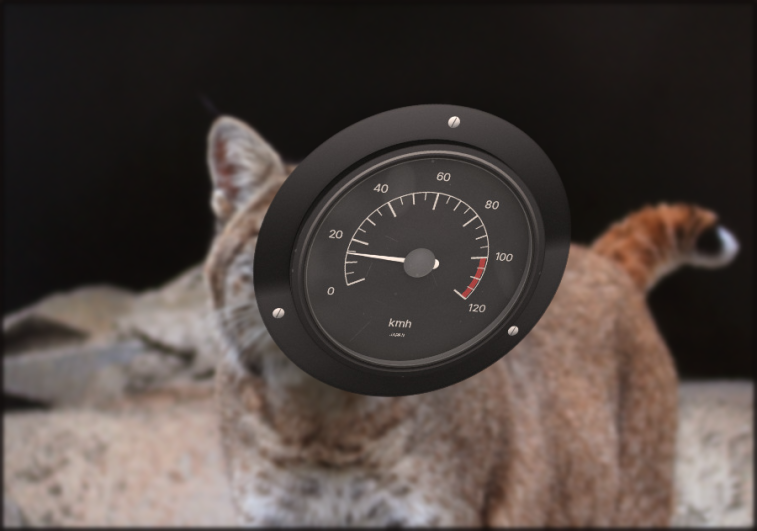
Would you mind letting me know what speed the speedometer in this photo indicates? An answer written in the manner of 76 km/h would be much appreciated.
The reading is 15 km/h
